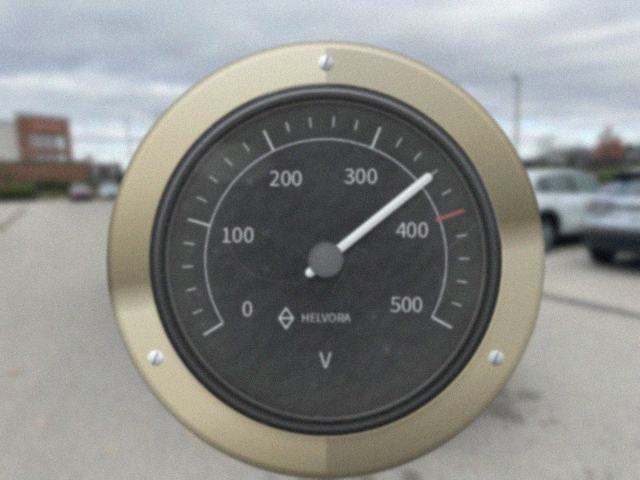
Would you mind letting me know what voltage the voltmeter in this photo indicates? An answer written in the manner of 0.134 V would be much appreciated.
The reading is 360 V
